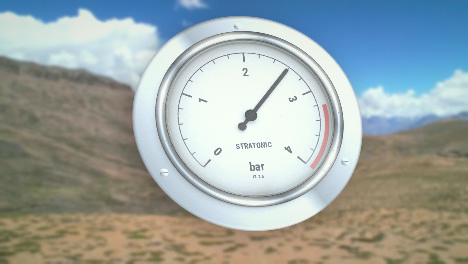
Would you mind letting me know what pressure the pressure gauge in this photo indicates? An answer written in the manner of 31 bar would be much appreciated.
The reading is 2.6 bar
